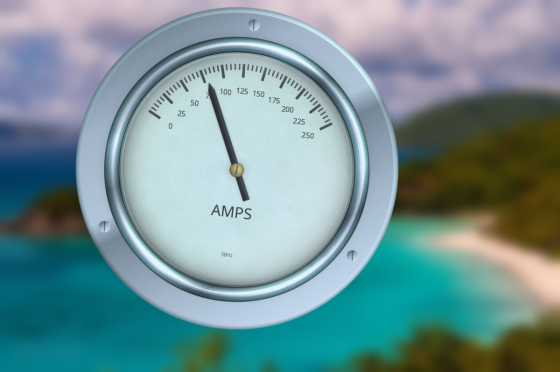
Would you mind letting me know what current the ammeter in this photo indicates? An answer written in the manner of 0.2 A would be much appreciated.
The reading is 80 A
